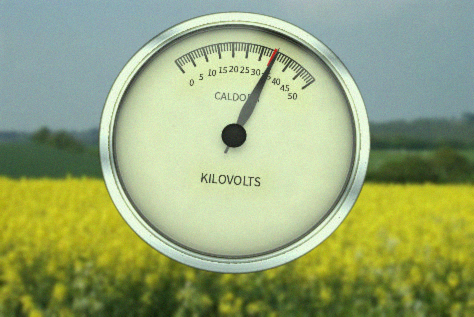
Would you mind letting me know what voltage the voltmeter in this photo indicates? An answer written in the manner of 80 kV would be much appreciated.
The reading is 35 kV
